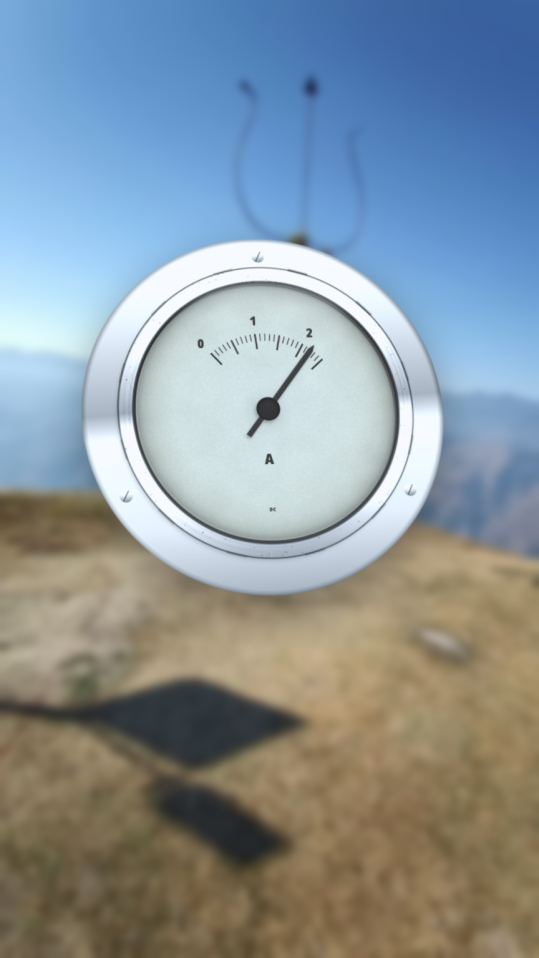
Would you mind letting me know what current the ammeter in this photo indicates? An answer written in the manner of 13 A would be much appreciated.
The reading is 2.2 A
